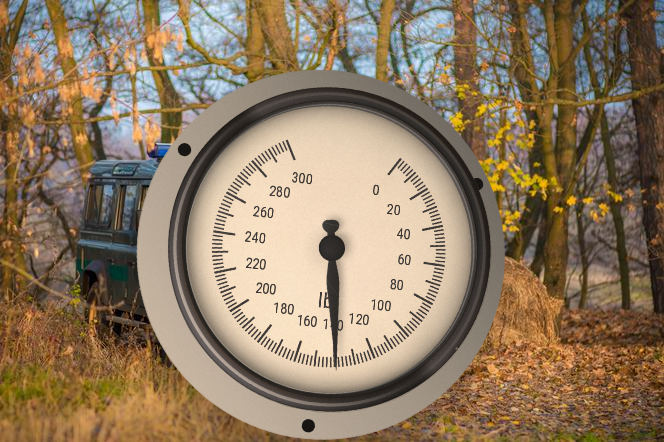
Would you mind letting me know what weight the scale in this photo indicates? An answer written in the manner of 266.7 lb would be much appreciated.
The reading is 140 lb
